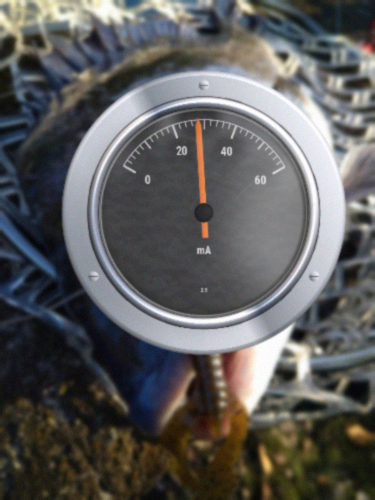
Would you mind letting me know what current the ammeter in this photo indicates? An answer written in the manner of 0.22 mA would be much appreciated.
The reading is 28 mA
